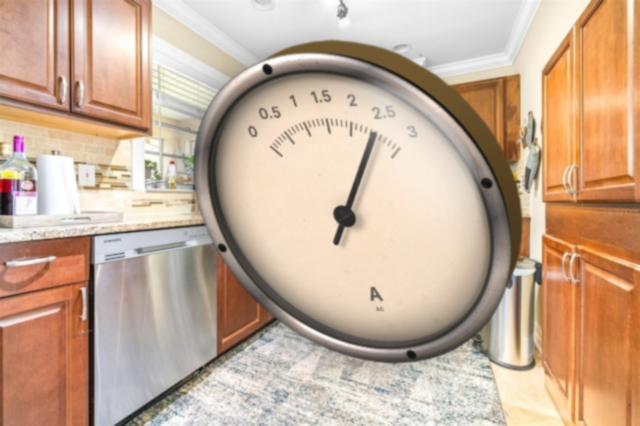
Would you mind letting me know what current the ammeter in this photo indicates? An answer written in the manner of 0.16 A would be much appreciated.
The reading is 2.5 A
